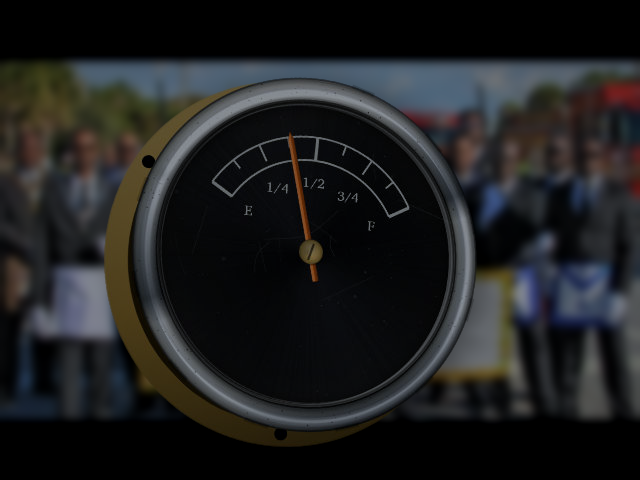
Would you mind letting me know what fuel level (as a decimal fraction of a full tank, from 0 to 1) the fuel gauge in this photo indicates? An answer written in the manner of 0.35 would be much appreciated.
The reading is 0.375
